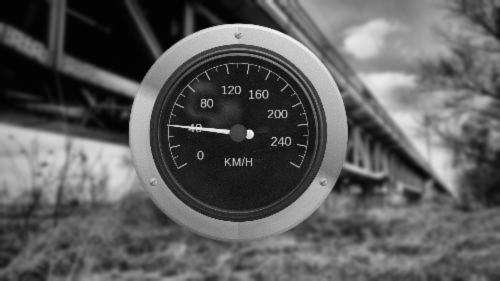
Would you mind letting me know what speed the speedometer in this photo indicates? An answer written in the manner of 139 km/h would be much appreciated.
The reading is 40 km/h
